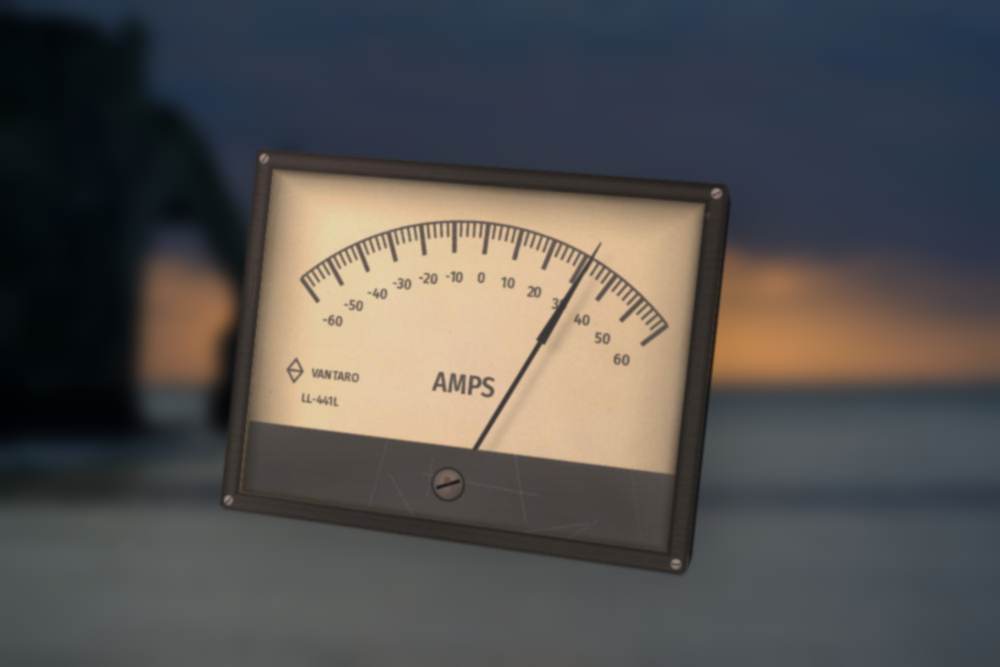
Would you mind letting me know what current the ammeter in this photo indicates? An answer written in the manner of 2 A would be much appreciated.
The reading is 32 A
